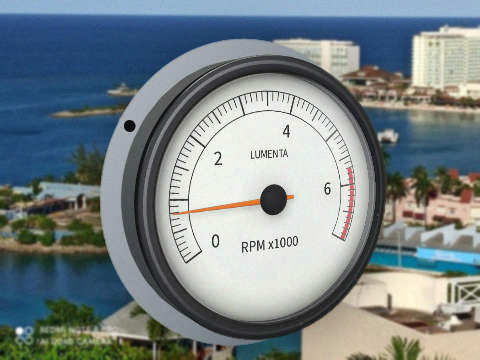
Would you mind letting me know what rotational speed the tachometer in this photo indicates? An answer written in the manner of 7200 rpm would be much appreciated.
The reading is 800 rpm
